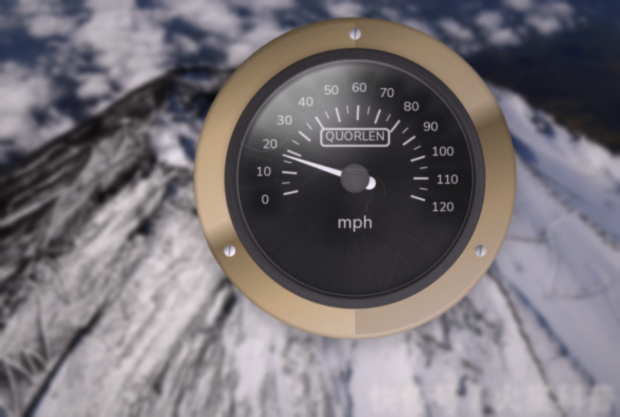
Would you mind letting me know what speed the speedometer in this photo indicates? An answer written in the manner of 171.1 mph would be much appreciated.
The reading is 17.5 mph
